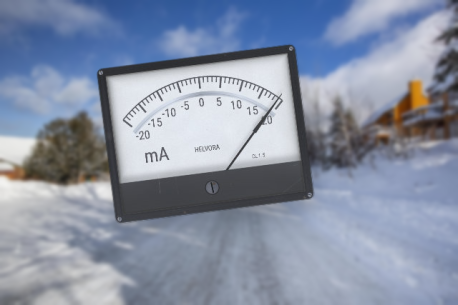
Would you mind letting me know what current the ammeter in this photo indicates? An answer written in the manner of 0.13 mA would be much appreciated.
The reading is 19 mA
